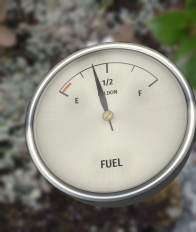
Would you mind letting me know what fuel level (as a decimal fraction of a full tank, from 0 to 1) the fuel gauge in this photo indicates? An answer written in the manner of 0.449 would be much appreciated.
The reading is 0.375
